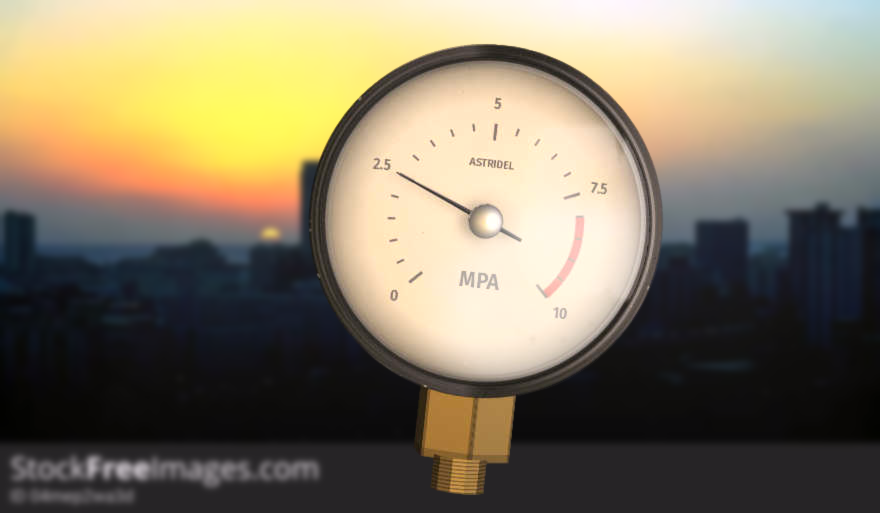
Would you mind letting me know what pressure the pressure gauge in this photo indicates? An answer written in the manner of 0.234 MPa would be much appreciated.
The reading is 2.5 MPa
